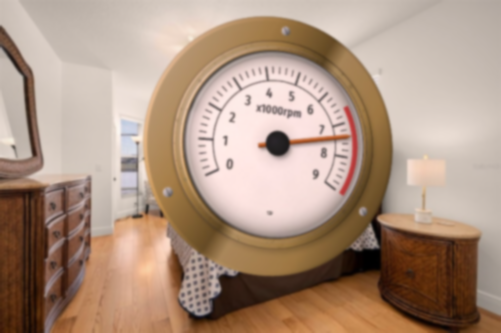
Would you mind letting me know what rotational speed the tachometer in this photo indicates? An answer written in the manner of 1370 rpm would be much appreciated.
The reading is 7400 rpm
